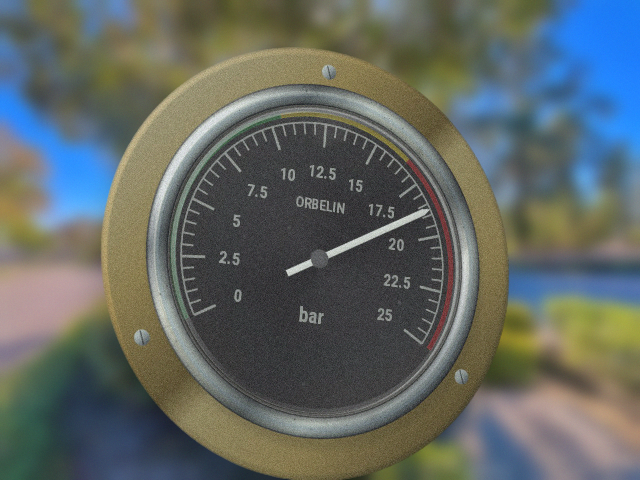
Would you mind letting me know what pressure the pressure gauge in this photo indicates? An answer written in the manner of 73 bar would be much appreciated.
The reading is 18.75 bar
